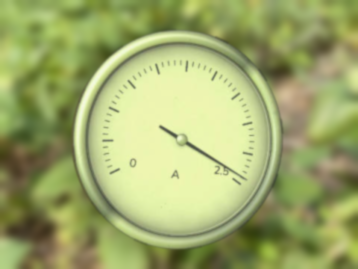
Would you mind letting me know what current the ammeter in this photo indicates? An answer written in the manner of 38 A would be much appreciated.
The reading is 2.45 A
